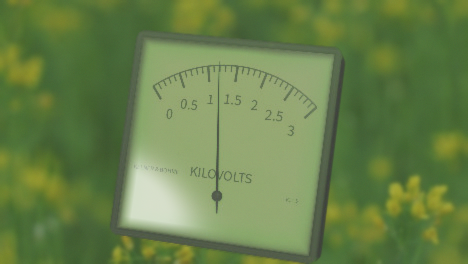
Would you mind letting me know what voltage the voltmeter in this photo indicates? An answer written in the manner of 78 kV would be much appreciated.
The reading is 1.2 kV
